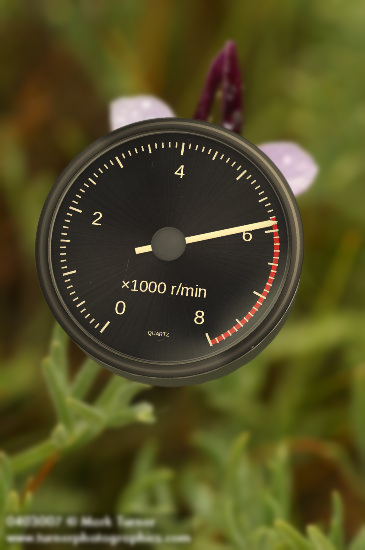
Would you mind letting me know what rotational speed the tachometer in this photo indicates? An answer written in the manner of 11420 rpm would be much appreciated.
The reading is 5900 rpm
